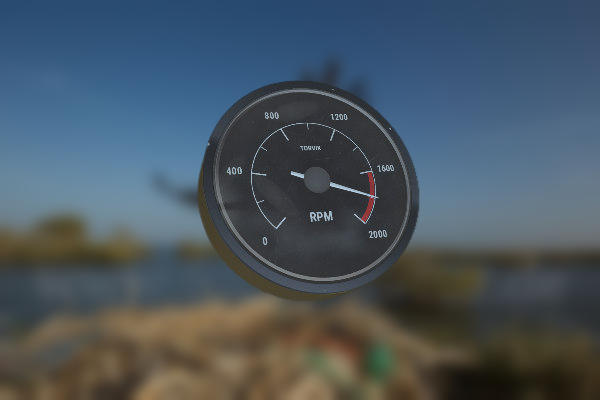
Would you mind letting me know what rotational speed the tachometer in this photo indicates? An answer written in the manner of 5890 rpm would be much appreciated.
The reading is 1800 rpm
